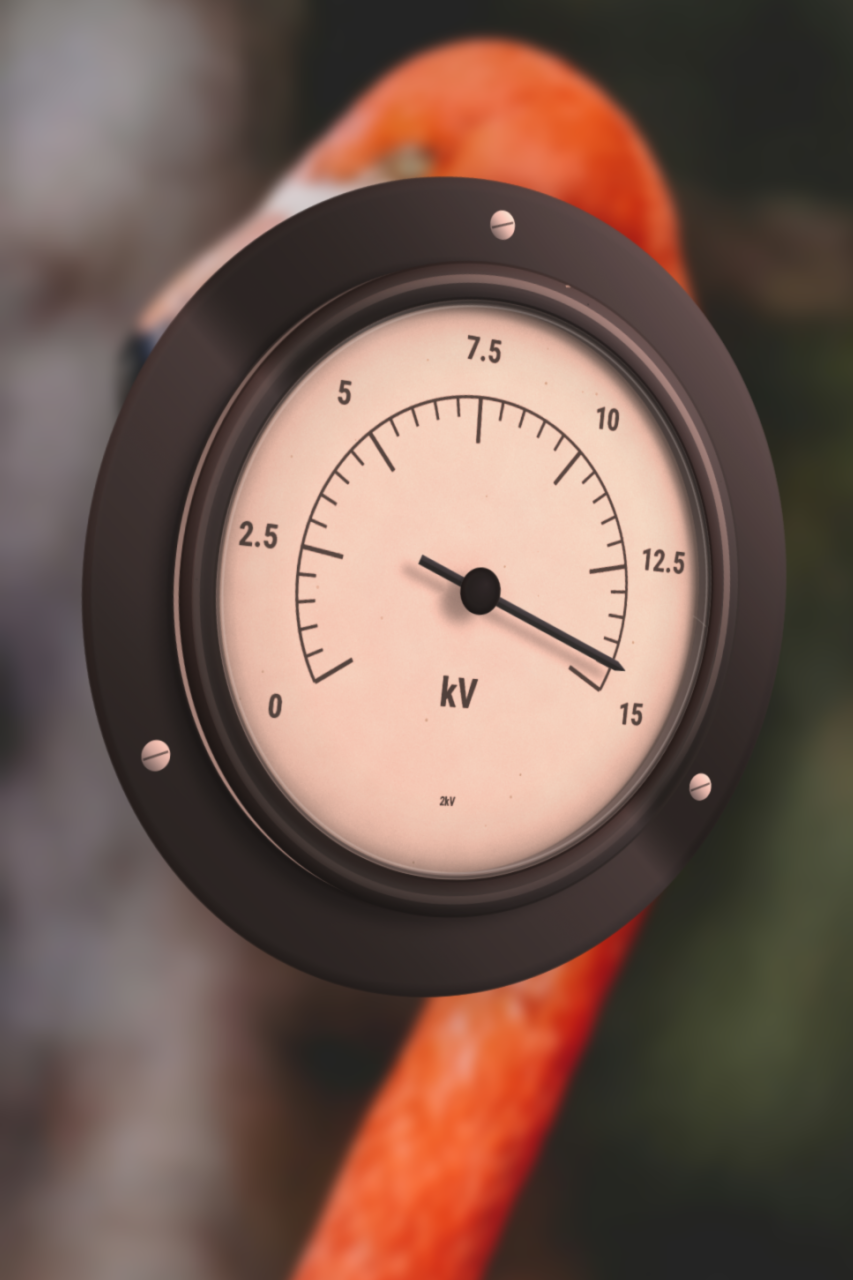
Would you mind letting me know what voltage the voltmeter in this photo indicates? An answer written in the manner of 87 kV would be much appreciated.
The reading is 14.5 kV
